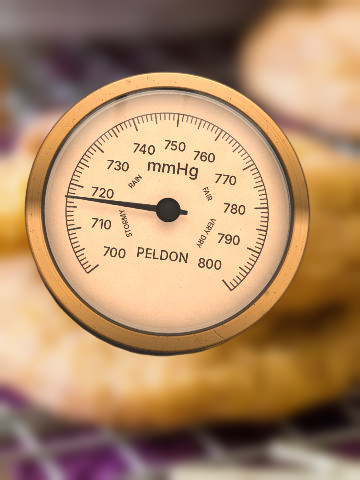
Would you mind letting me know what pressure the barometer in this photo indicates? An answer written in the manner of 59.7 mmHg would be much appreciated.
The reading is 717 mmHg
